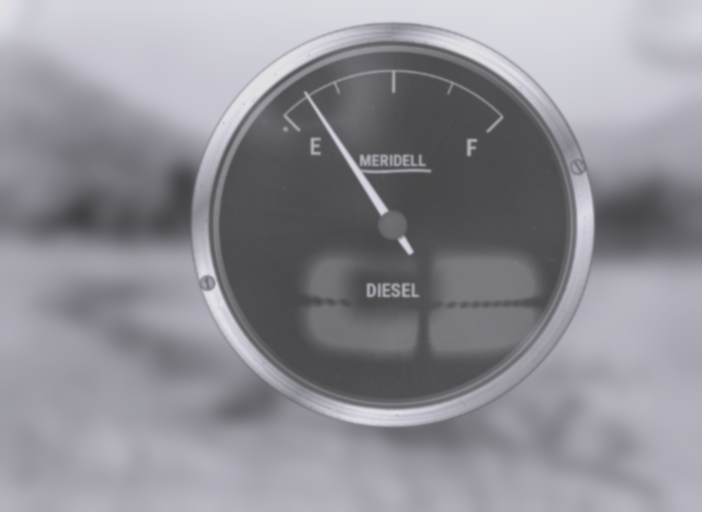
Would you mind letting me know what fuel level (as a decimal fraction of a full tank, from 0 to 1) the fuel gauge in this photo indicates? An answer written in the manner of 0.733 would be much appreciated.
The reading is 0.125
